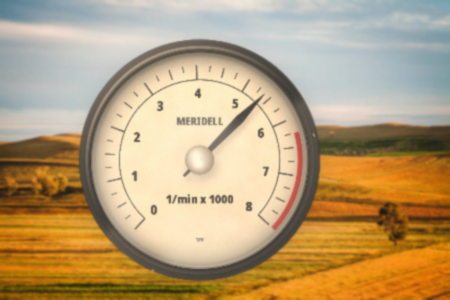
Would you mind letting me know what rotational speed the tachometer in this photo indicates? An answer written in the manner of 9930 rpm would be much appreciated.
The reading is 5375 rpm
